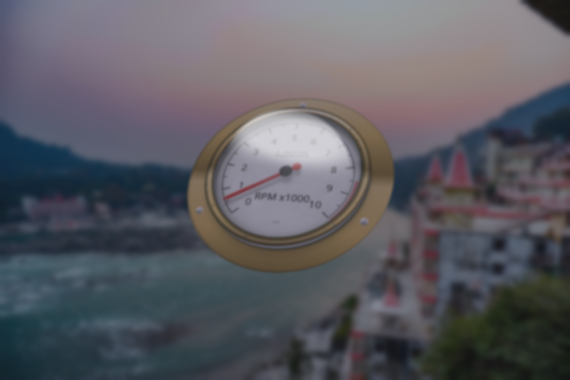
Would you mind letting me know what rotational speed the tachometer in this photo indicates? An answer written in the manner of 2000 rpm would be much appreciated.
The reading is 500 rpm
